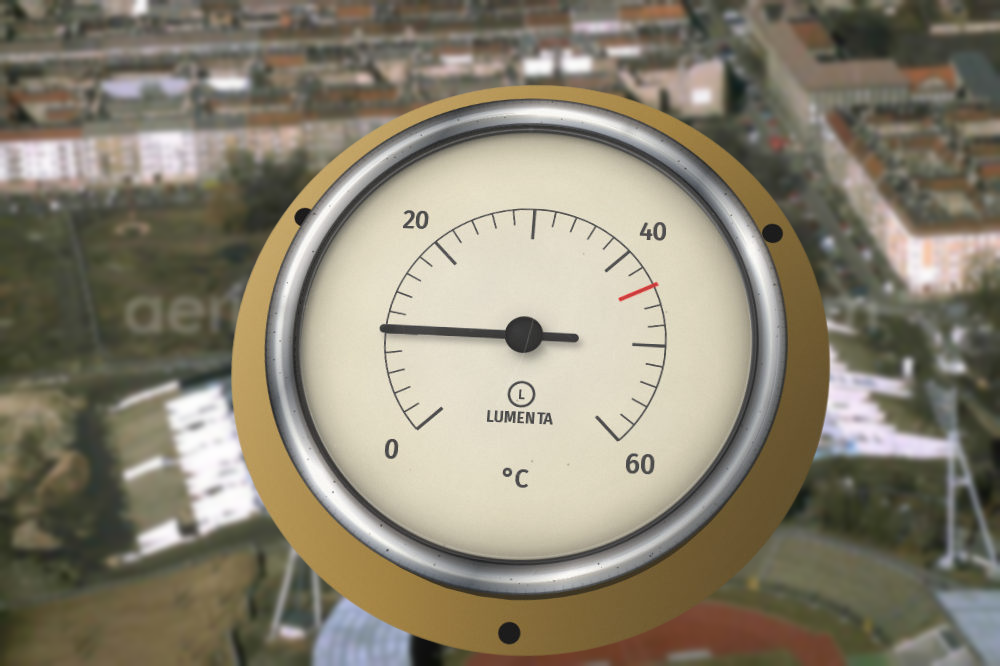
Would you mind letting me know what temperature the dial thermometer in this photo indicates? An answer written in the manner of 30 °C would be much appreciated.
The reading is 10 °C
